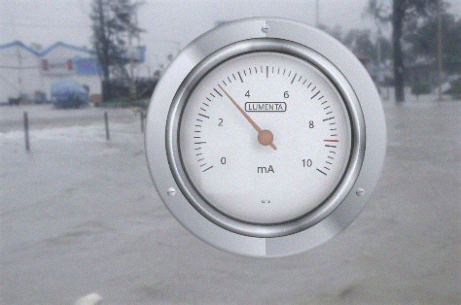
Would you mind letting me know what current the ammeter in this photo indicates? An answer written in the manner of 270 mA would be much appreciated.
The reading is 3.2 mA
